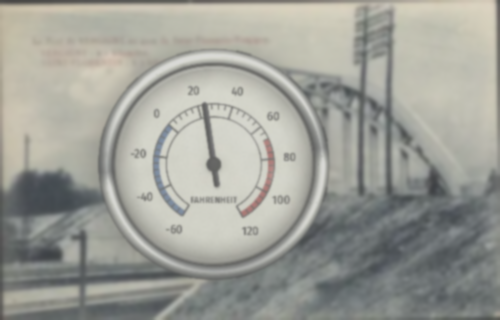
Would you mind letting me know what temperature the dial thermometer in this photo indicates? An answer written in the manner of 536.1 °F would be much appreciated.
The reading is 24 °F
